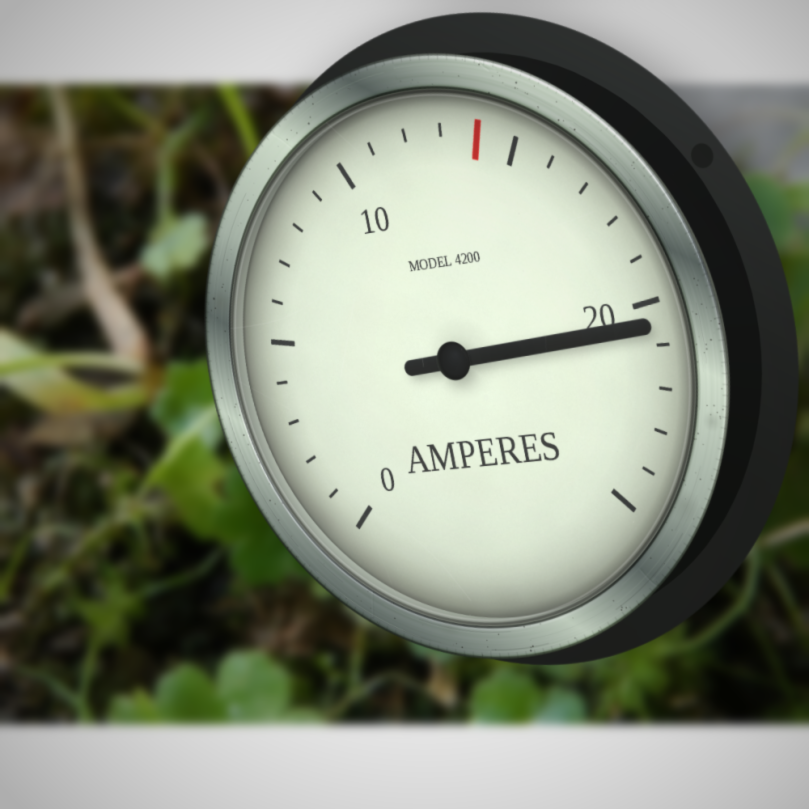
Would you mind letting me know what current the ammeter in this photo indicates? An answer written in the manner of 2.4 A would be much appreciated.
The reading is 20.5 A
